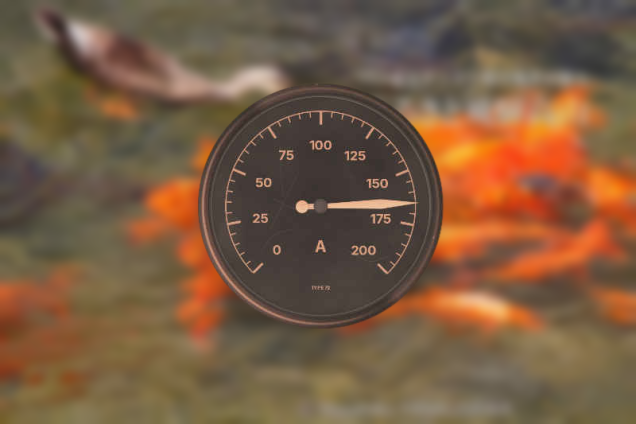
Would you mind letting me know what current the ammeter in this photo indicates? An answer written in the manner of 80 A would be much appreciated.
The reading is 165 A
